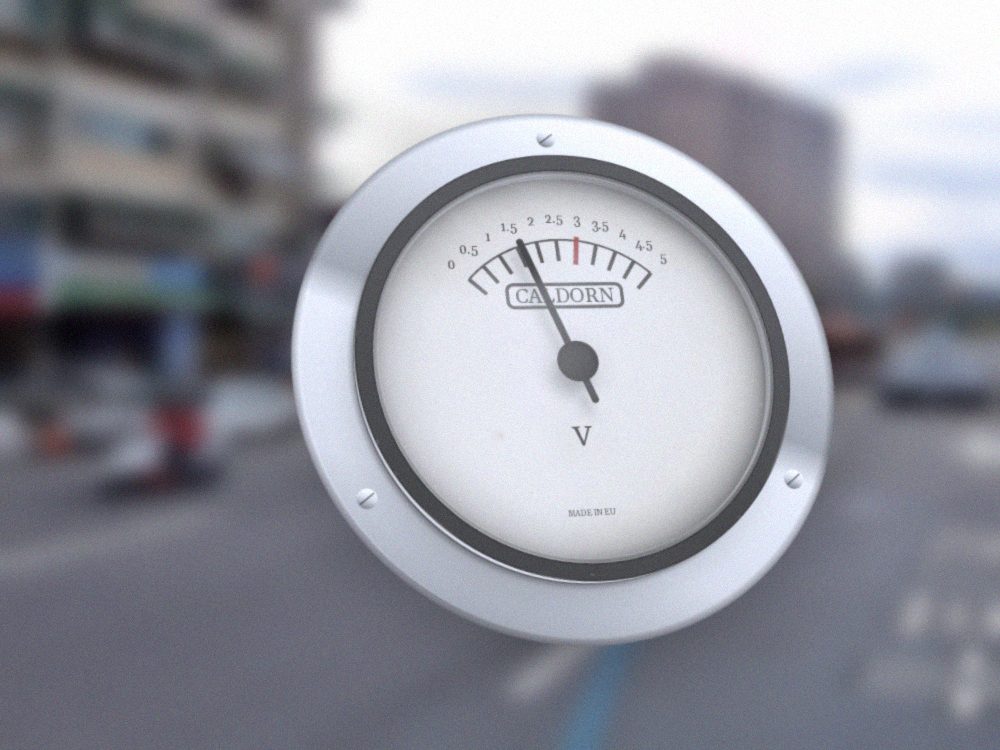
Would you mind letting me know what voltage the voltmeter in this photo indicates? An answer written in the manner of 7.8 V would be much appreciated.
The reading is 1.5 V
